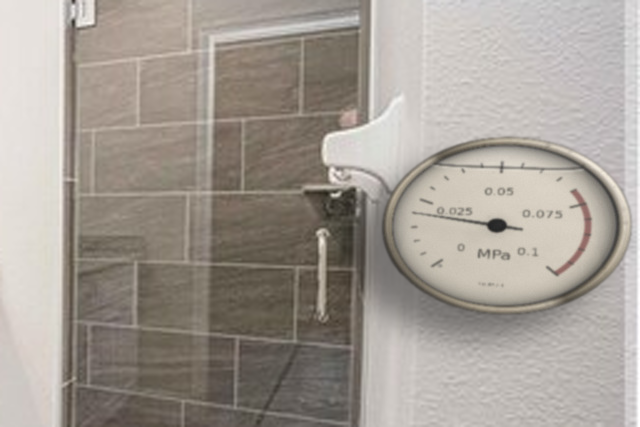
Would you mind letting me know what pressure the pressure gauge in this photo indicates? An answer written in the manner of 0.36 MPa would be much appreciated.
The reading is 0.02 MPa
